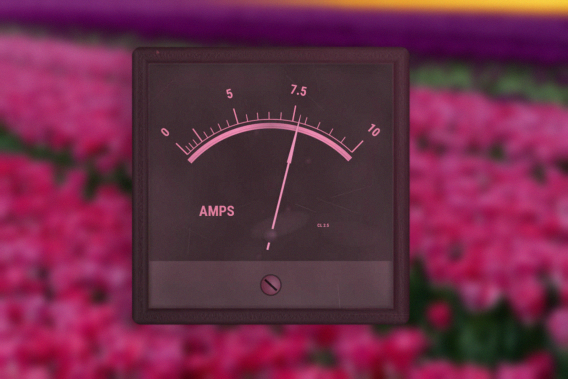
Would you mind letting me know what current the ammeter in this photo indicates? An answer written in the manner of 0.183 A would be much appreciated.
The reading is 7.75 A
